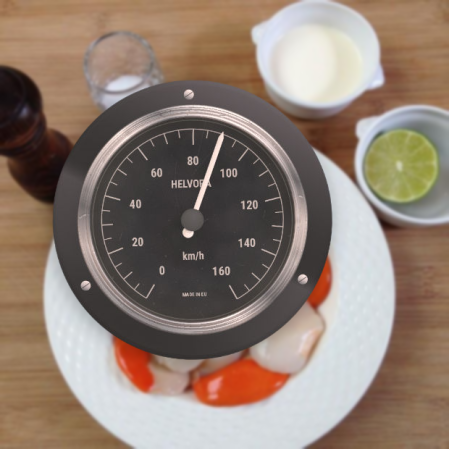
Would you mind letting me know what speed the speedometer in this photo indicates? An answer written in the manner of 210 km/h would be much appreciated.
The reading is 90 km/h
